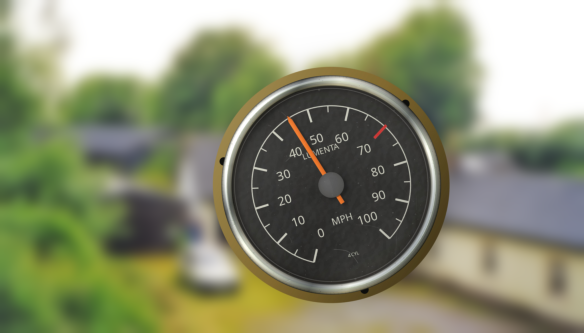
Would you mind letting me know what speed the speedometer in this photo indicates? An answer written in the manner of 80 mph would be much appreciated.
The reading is 45 mph
